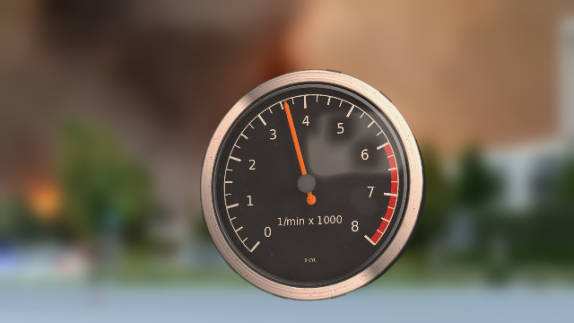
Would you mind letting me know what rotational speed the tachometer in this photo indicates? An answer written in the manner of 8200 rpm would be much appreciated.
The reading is 3625 rpm
